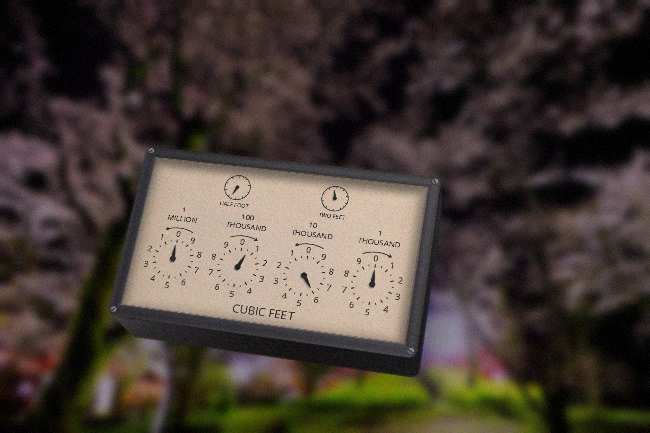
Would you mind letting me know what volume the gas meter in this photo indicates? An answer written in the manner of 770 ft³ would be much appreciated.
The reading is 6000 ft³
